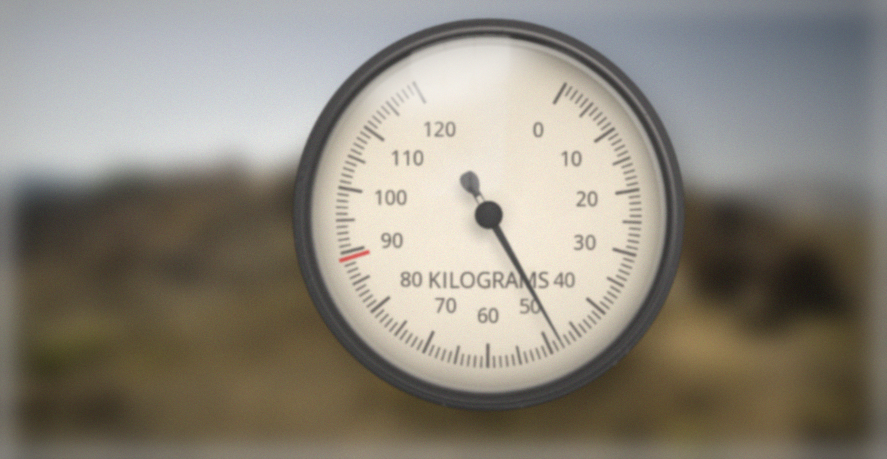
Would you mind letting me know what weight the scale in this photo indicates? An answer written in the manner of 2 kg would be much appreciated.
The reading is 48 kg
